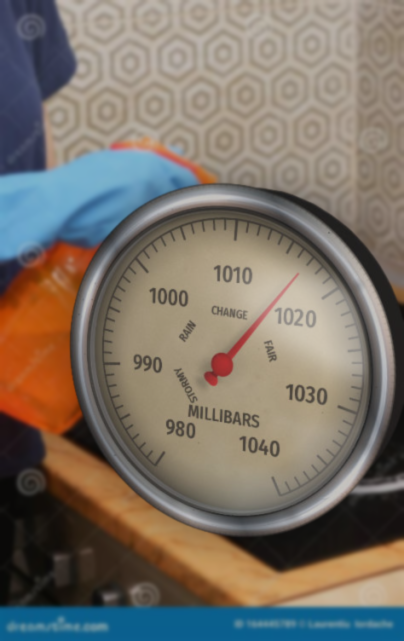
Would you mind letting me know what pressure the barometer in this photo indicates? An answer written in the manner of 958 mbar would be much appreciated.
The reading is 1017 mbar
